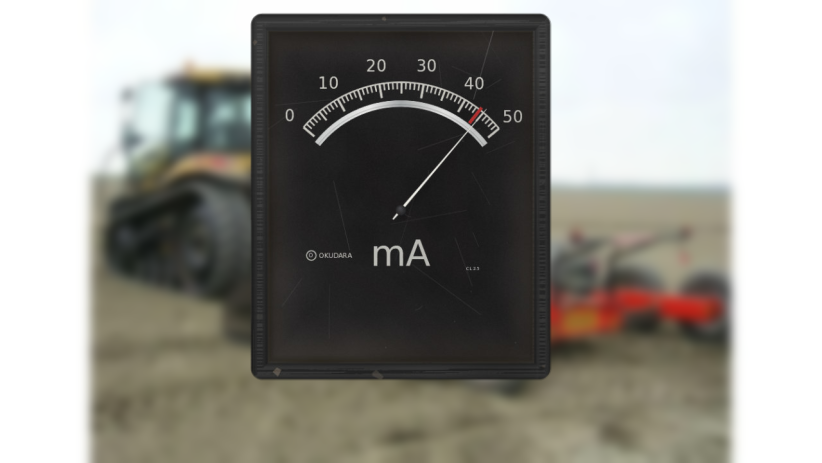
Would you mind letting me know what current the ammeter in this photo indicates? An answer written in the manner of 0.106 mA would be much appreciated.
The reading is 45 mA
